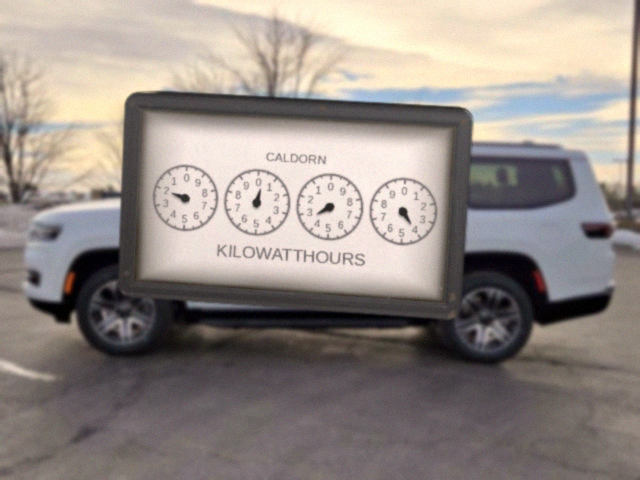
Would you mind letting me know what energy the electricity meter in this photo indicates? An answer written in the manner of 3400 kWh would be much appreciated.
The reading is 2034 kWh
